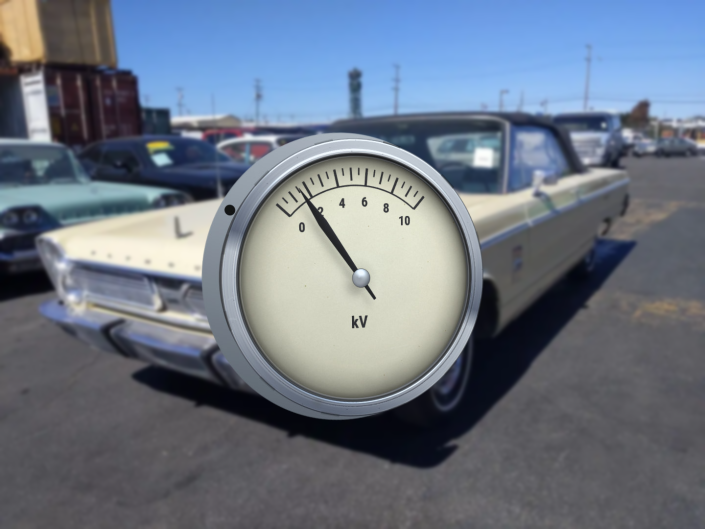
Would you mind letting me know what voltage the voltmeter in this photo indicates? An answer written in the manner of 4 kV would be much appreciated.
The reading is 1.5 kV
